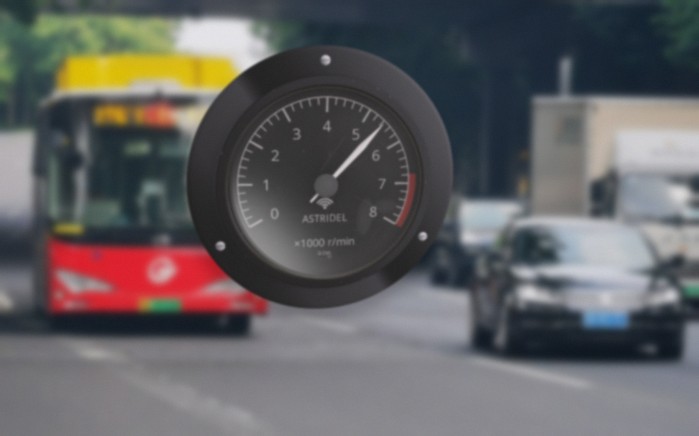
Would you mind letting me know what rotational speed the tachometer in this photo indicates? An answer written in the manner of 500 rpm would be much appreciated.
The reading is 5400 rpm
